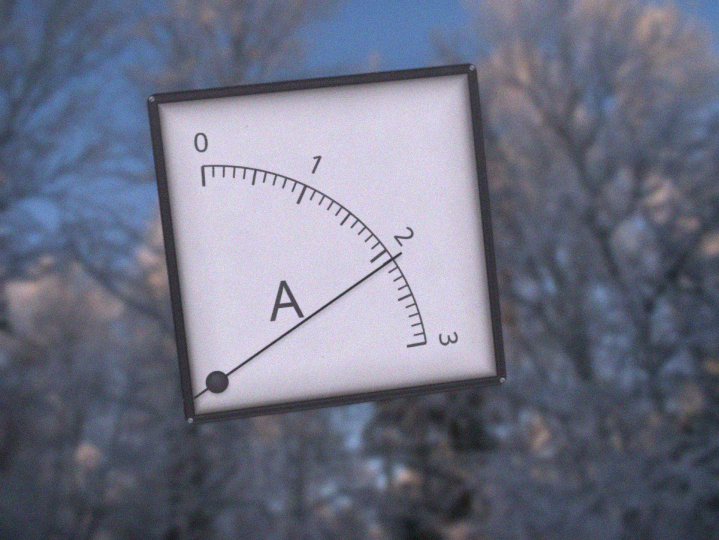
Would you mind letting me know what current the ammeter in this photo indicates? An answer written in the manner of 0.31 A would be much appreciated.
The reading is 2.1 A
